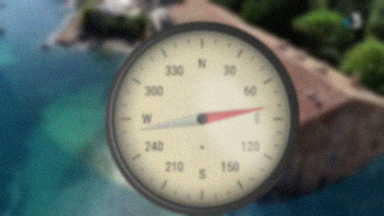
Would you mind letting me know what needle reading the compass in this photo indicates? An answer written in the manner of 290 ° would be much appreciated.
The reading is 80 °
